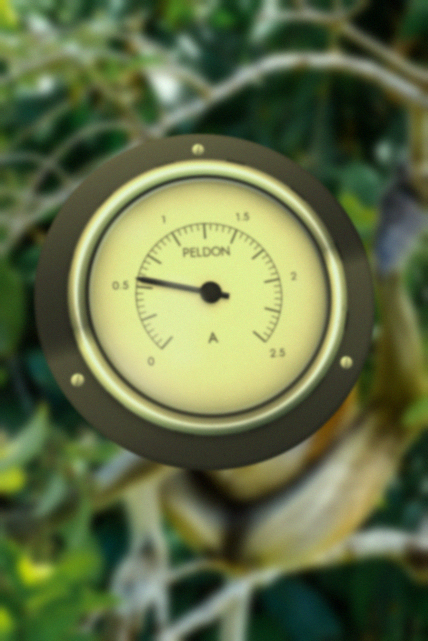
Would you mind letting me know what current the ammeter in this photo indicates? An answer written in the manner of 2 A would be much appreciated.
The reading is 0.55 A
